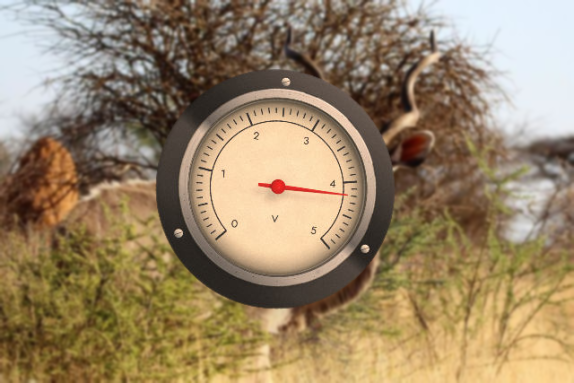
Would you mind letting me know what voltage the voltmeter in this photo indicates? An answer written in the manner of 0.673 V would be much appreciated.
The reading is 4.2 V
